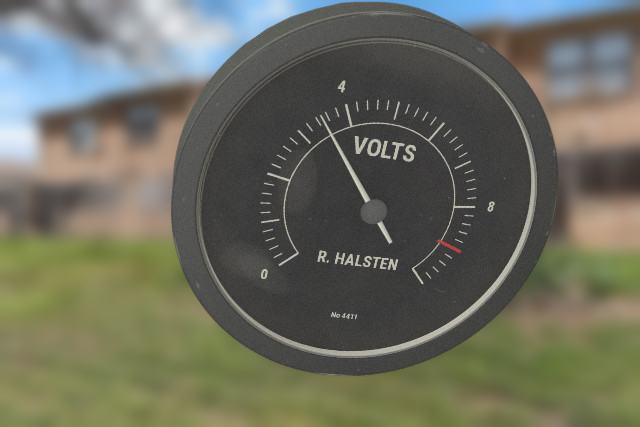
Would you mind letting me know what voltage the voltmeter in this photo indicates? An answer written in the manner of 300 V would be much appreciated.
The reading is 3.5 V
